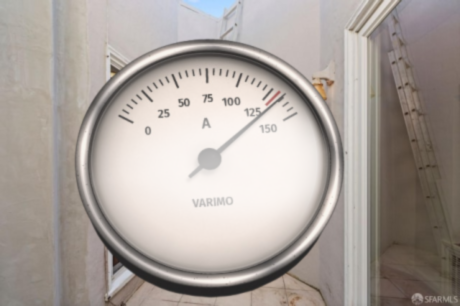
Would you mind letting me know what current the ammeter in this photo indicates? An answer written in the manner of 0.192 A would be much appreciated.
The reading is 135 A
